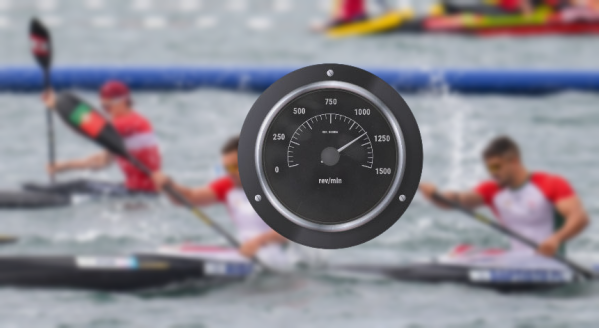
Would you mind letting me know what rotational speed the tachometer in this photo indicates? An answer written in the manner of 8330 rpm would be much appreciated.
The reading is 1150 rpm
